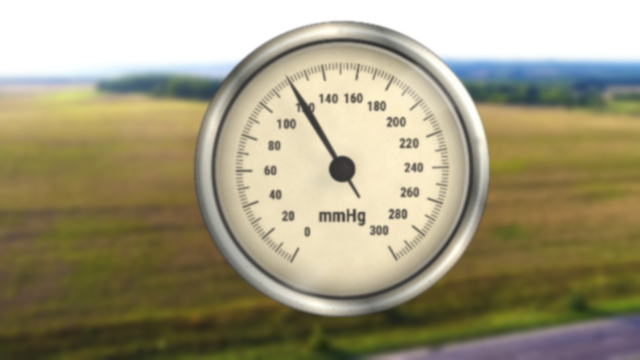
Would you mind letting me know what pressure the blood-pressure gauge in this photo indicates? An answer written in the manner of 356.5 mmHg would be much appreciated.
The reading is 120 mmHg
